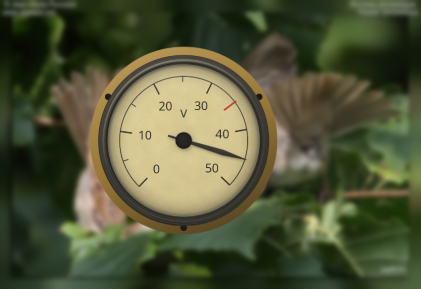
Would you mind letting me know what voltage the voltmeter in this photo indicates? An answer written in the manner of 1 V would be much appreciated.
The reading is 45 V
